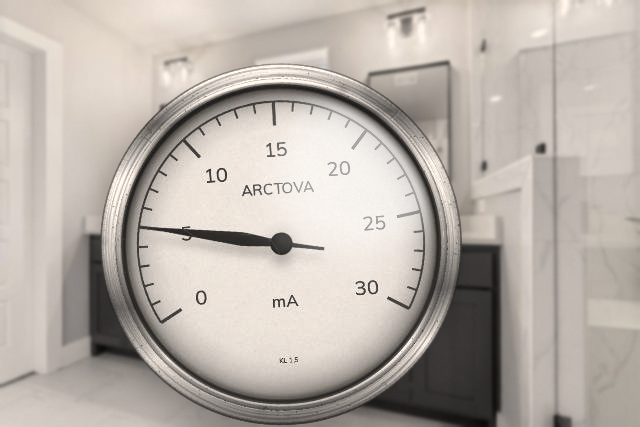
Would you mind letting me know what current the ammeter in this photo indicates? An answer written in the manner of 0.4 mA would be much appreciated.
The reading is 5 mA
